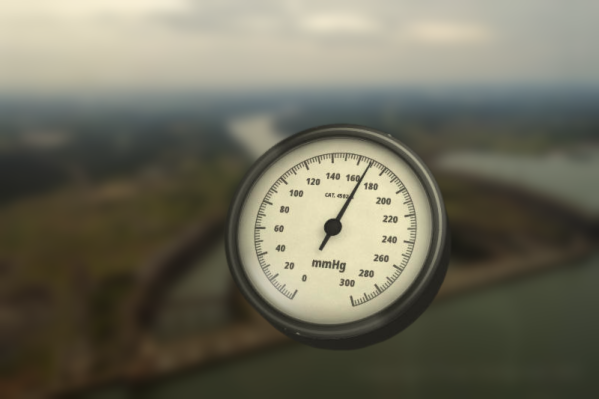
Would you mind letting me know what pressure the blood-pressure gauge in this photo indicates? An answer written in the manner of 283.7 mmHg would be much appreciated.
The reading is 170 mmHg
